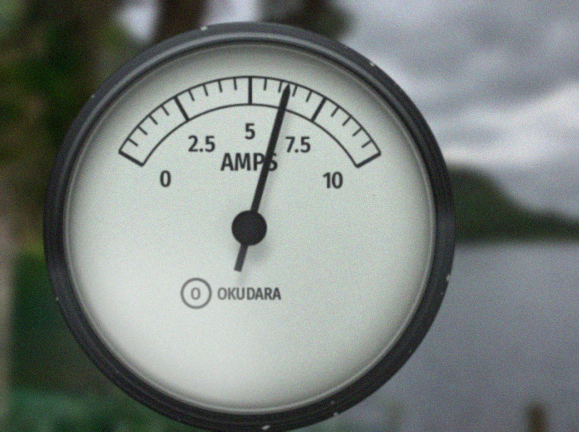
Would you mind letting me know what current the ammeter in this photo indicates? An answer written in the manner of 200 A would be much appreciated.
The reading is 6.25 A
